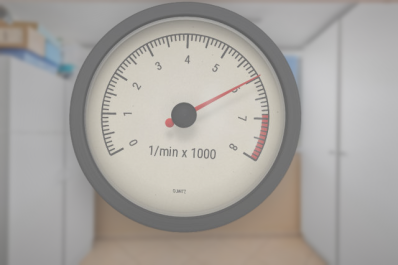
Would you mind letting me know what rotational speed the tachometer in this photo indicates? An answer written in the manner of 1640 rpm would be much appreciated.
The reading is 6000 rpm
